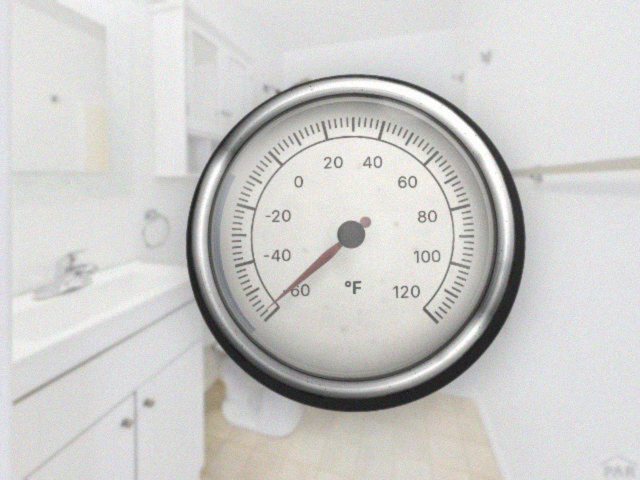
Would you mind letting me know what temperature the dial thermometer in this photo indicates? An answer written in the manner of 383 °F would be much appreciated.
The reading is -58 °F
